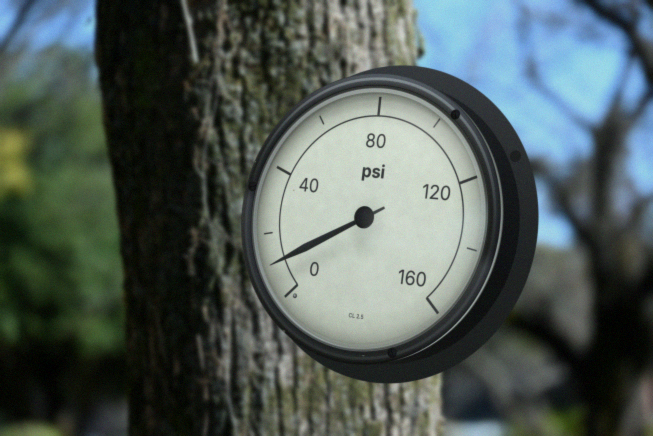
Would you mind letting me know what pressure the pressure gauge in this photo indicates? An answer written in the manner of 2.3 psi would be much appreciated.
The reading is 10 psi
